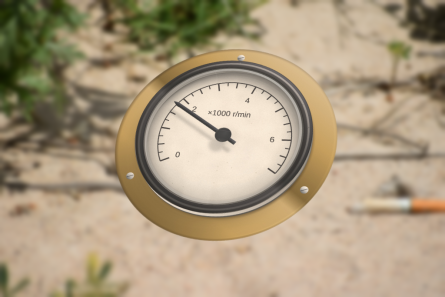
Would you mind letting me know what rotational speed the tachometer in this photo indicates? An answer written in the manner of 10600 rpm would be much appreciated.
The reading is 1750 rpm
